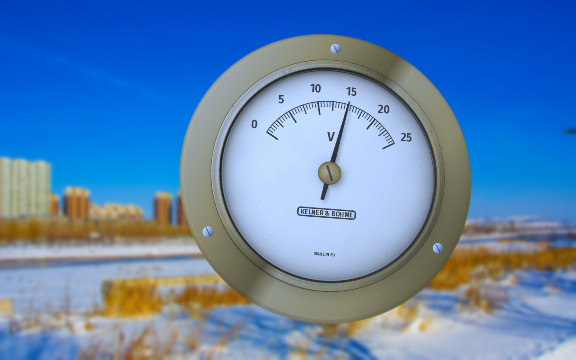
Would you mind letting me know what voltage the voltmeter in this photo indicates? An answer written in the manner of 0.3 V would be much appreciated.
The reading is 15 V
